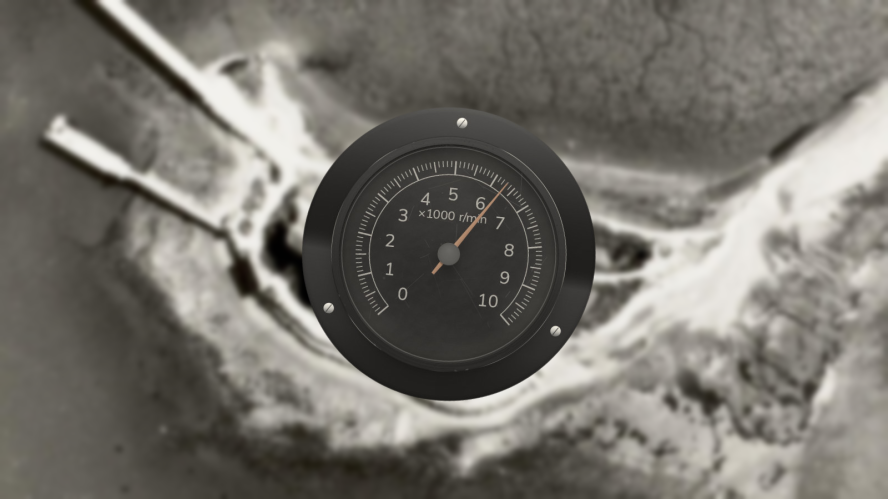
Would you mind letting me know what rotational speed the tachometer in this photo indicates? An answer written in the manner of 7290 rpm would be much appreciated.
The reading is 6300 rpm
